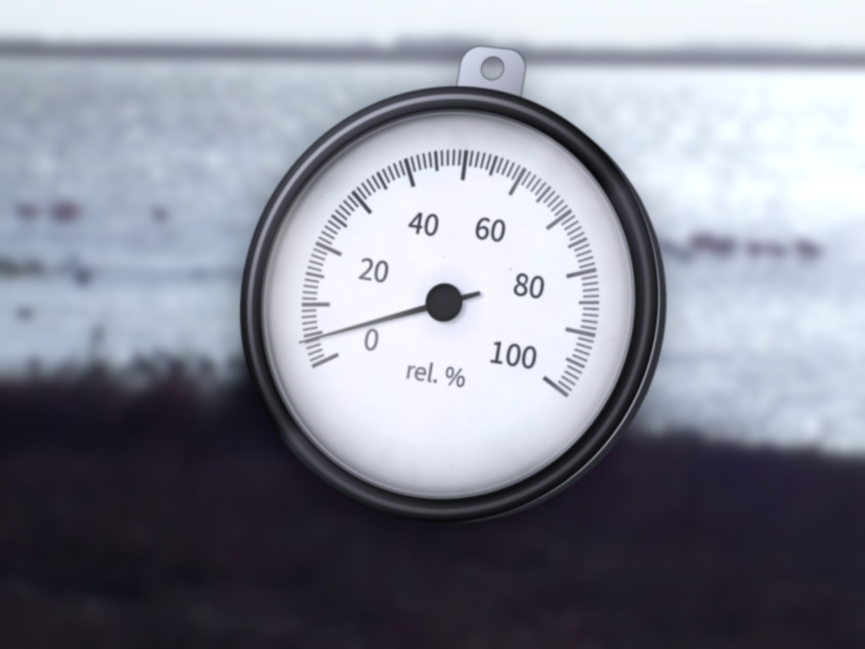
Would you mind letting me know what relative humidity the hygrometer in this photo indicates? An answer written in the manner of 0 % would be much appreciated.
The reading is 4 %
